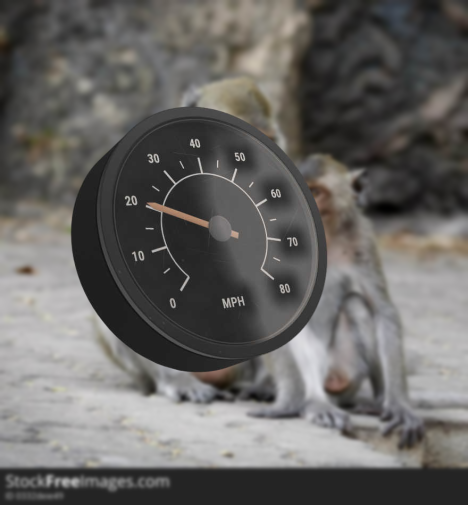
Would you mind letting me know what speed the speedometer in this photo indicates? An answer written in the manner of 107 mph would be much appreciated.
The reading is 20 mph
